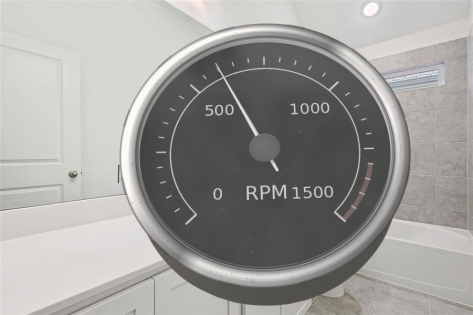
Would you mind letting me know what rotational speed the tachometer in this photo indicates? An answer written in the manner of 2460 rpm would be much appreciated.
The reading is 600 rpm
